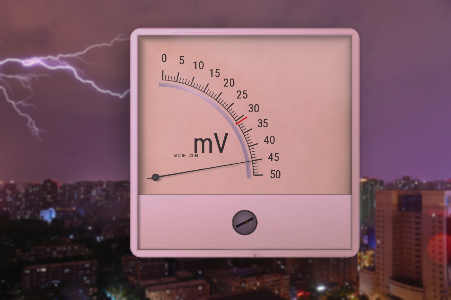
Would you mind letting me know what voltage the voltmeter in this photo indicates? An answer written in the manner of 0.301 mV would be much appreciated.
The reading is 45 mV
